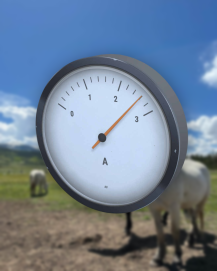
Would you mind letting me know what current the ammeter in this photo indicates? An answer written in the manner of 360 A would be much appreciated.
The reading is 2.6 A
